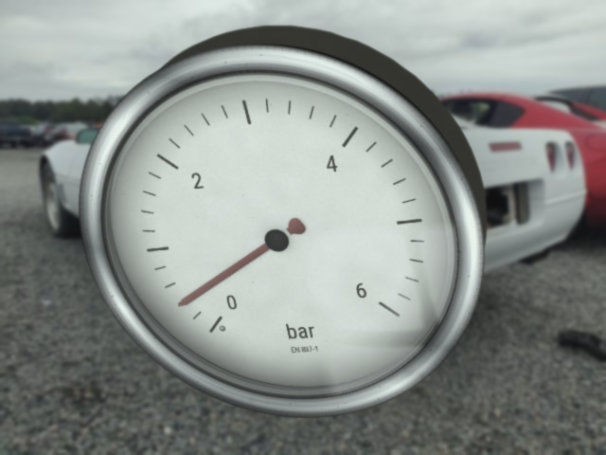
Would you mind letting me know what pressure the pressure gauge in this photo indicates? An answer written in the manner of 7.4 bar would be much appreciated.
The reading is 0.4 bar
